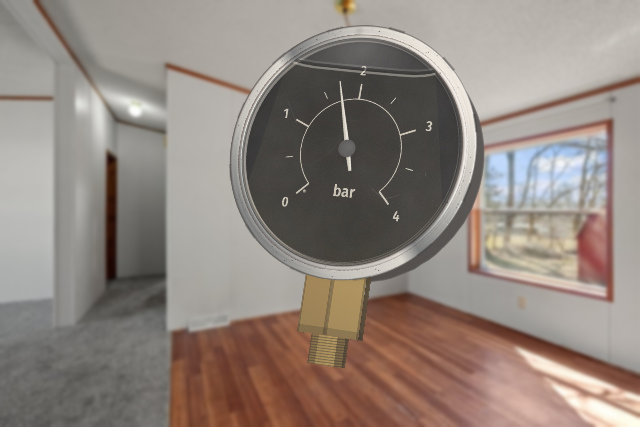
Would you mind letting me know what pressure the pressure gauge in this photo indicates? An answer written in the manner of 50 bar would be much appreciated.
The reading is 1.75 bar
